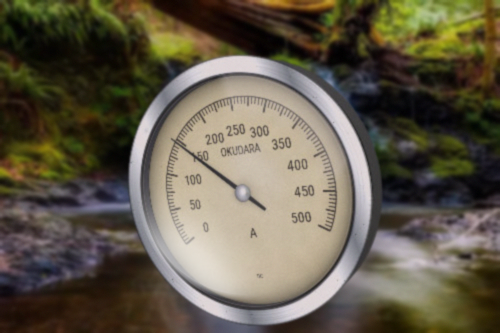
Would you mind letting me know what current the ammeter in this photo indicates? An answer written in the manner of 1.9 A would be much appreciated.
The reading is 150 A
